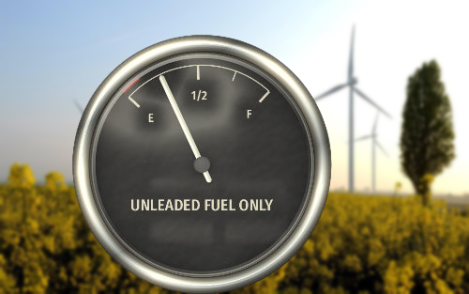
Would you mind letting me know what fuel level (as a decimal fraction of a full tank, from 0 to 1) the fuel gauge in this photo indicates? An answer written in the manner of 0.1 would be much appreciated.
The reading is 0.25
